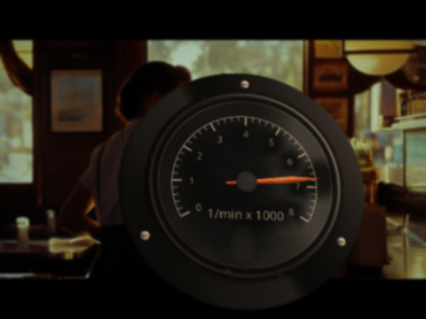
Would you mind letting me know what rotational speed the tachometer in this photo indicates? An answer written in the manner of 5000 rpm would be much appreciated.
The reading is 6800 rpm
